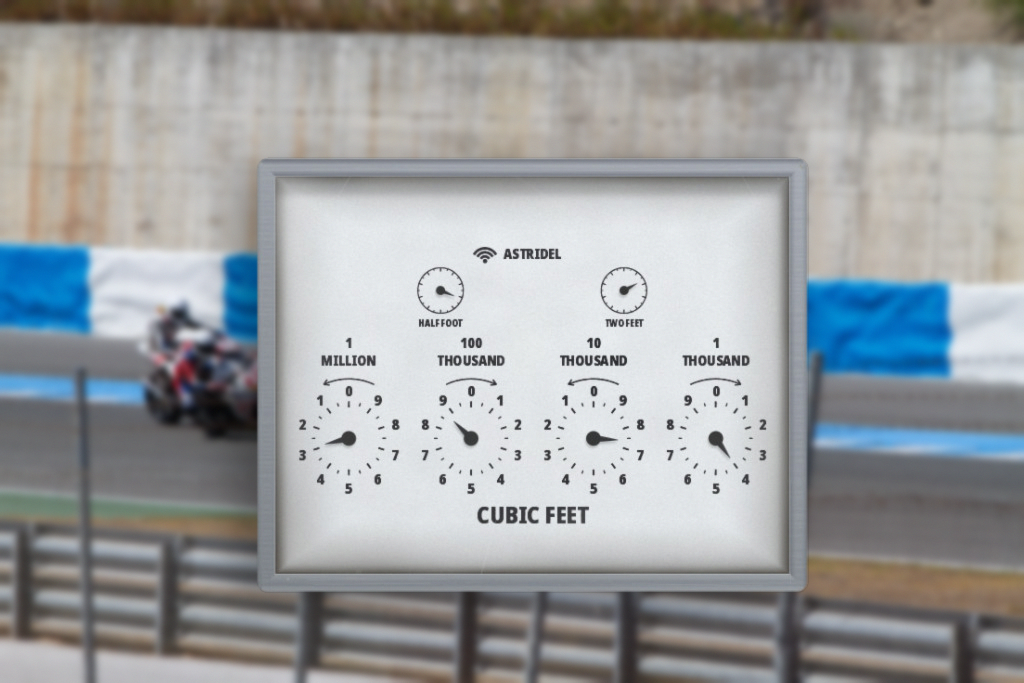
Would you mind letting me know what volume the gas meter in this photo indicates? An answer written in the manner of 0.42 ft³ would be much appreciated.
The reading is 287400 ft³
